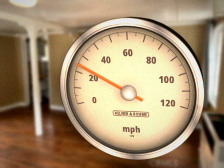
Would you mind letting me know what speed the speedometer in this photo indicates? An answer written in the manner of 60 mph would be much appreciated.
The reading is 25 mph
